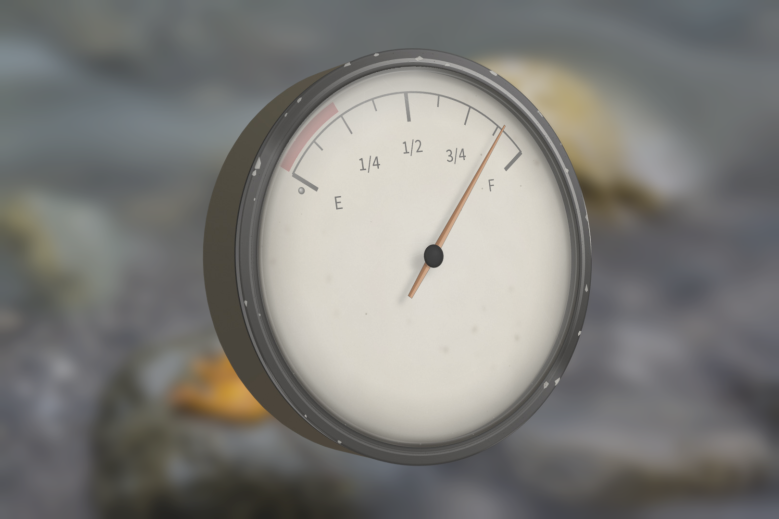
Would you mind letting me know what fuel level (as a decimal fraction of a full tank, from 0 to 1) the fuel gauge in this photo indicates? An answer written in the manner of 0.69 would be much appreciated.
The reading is 0.875
